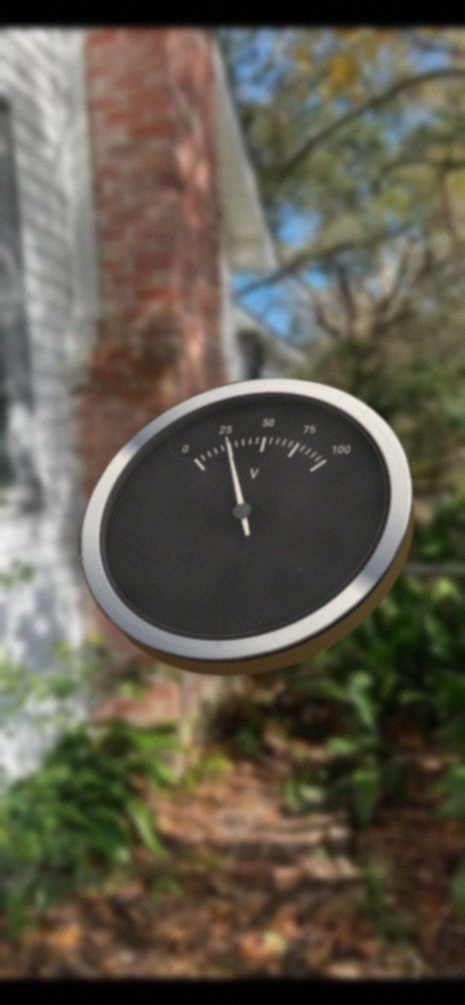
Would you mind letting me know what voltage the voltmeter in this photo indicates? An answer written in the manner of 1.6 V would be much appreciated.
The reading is 25 V
